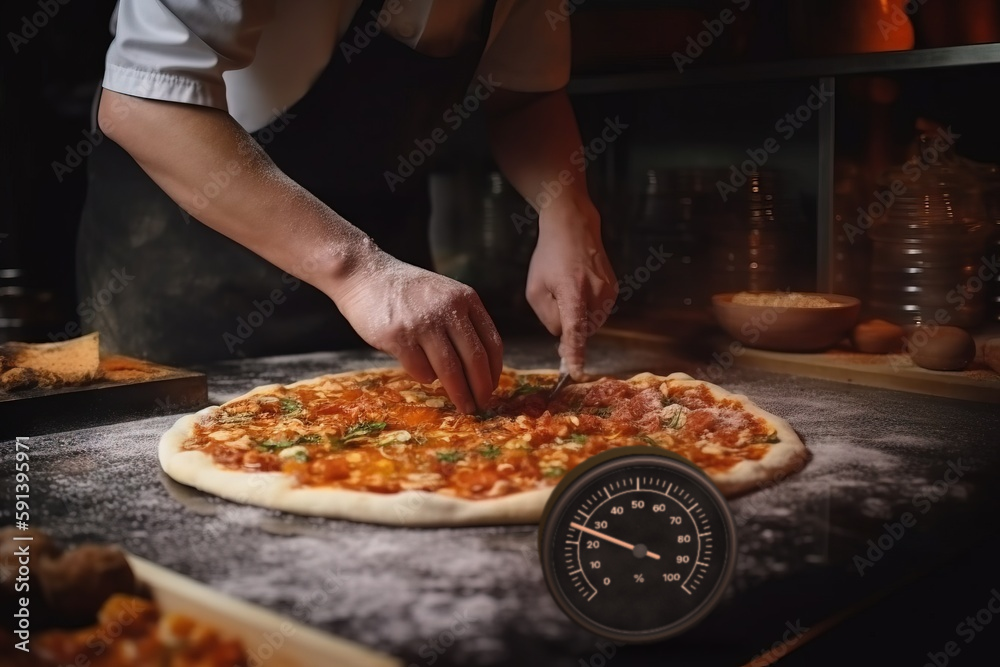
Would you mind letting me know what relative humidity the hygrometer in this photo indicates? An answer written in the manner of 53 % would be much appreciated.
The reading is 26 %
